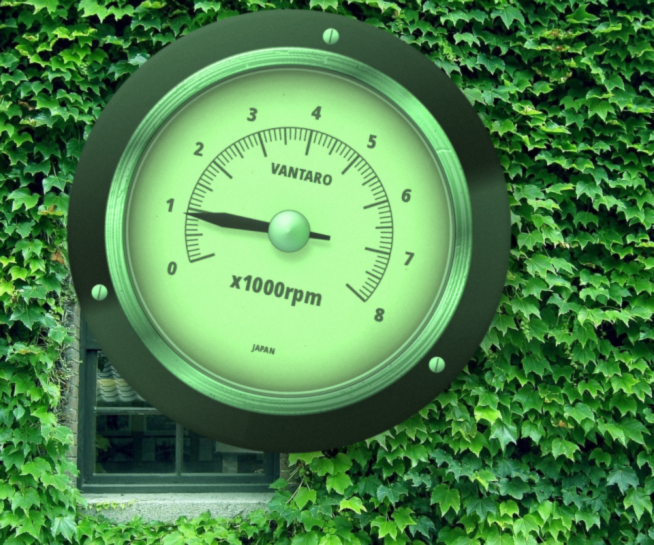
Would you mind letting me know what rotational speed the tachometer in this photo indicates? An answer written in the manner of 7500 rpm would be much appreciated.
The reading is 900 rpm
